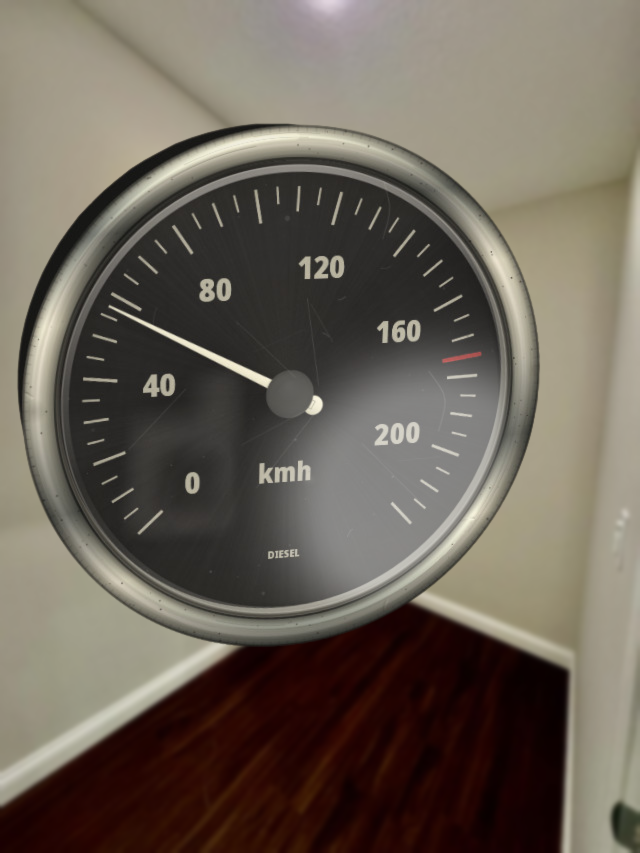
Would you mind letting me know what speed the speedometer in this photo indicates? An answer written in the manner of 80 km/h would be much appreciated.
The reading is 57.5 km/h
